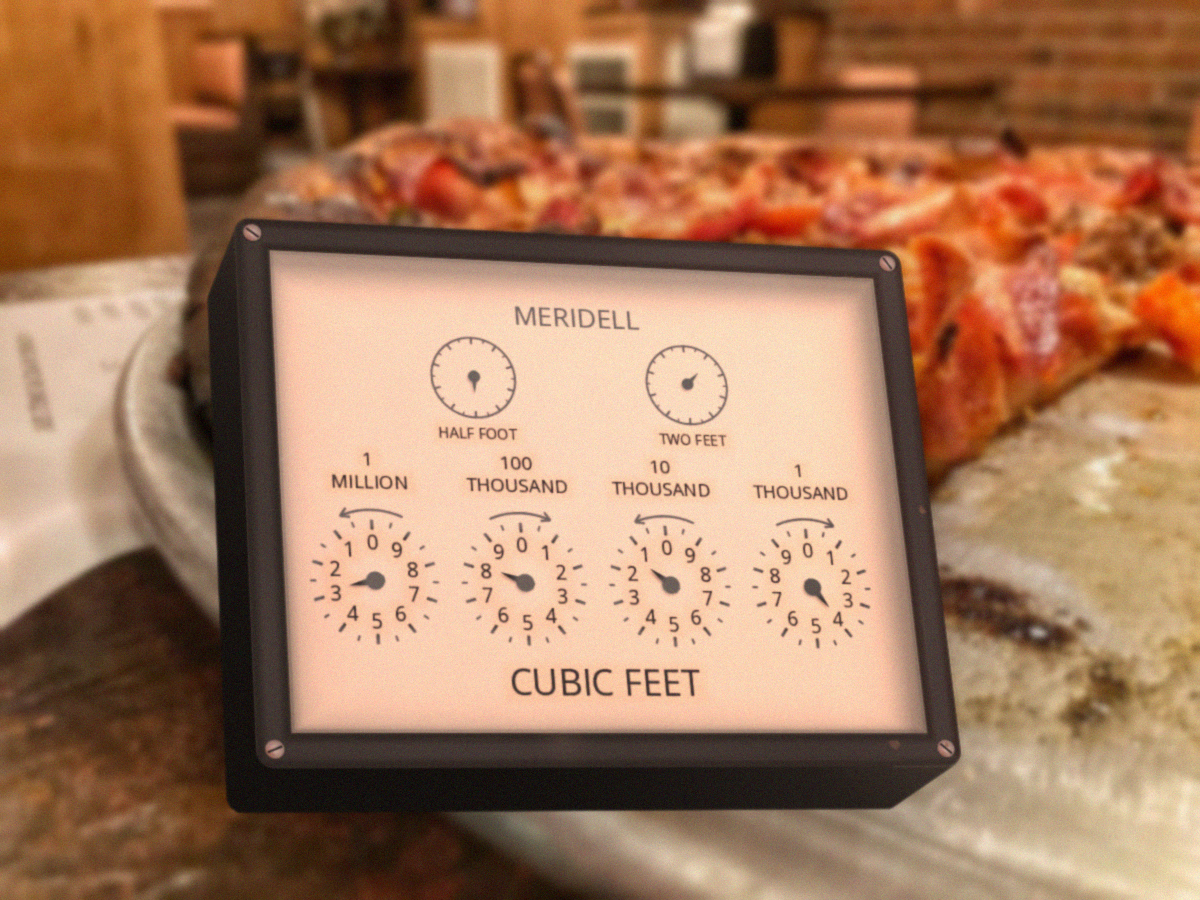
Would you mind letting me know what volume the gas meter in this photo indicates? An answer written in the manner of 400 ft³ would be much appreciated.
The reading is 281400 ft³
